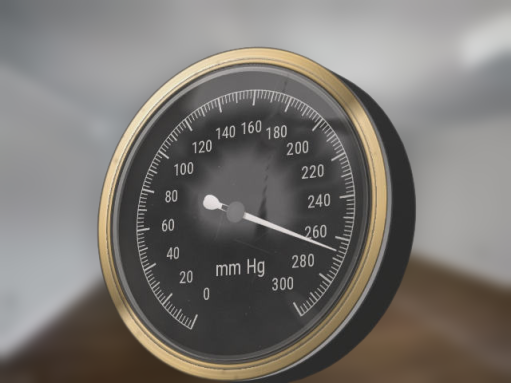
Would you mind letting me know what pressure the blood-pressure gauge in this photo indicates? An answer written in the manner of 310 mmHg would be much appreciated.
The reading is 266 mmHg
